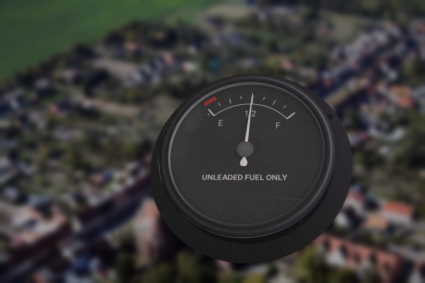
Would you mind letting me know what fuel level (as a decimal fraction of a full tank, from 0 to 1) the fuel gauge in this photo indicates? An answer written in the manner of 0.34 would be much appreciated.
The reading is 0.5
